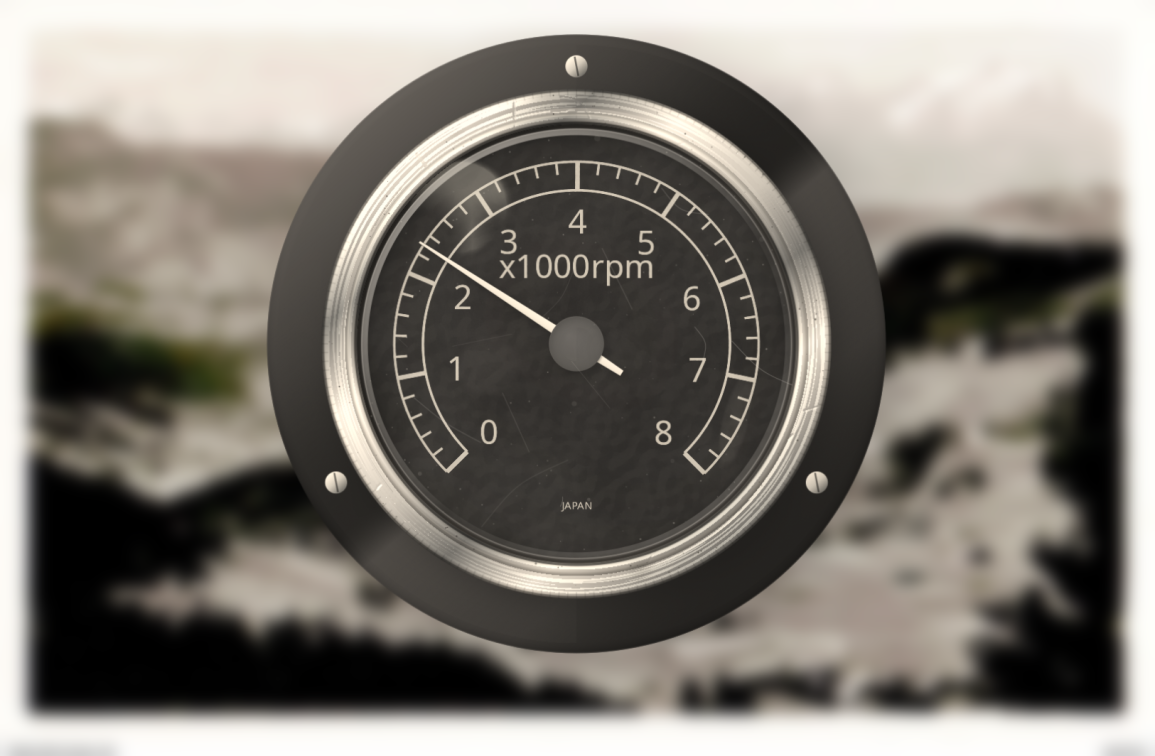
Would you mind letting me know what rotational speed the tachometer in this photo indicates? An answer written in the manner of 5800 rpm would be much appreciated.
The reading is 2300 rpm
